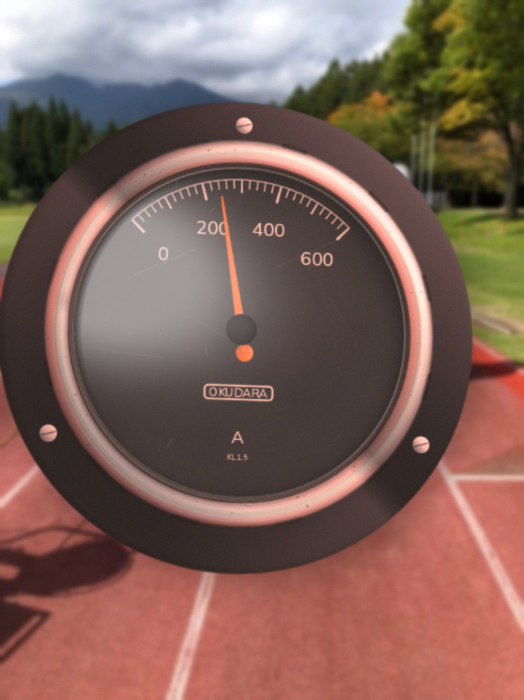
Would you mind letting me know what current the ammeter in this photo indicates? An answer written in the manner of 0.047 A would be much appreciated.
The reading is 240 A
